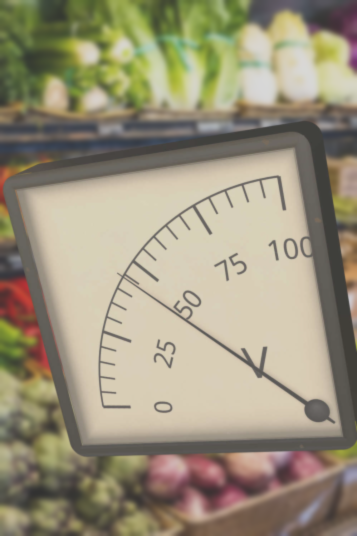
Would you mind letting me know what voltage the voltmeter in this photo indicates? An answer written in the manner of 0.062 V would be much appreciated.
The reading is 45 V
